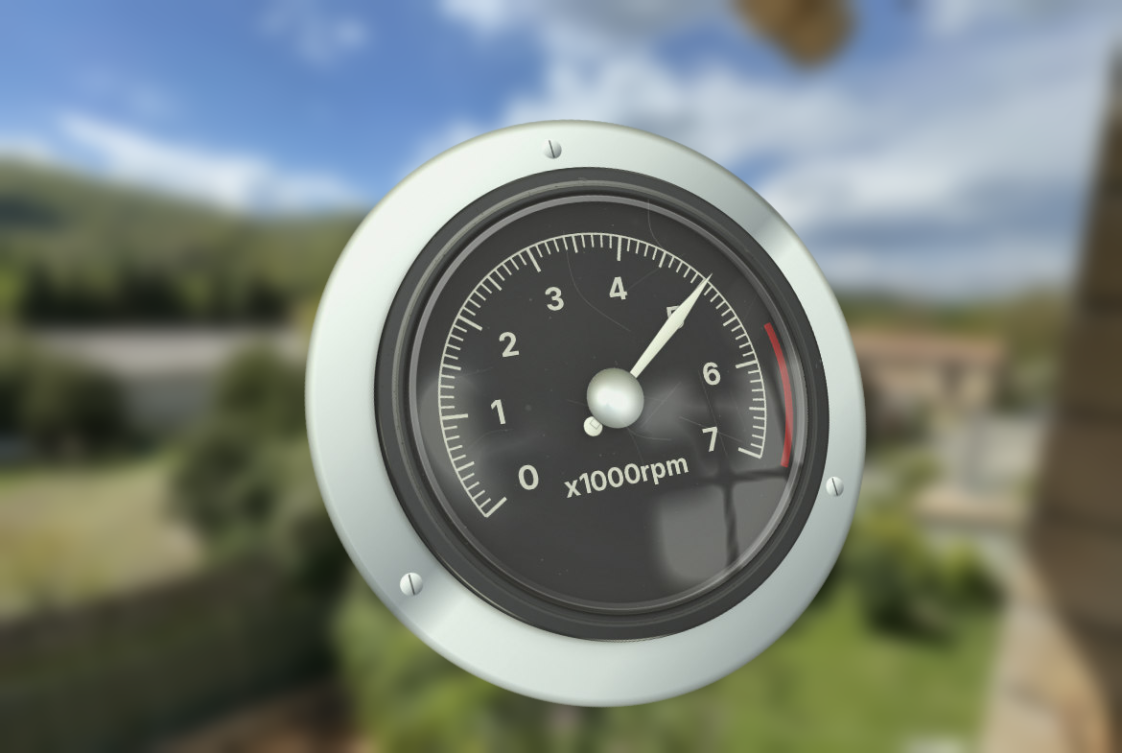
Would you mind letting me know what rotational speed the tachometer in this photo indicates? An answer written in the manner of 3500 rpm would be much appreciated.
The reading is 5000 rpm
